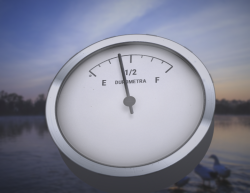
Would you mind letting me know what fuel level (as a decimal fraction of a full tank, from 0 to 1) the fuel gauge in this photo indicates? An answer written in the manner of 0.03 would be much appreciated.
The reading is 0.375
